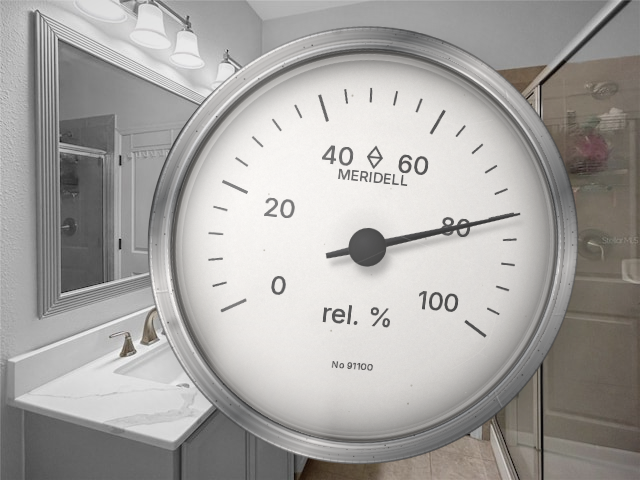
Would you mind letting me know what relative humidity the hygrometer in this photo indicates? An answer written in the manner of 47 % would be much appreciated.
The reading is 80 %
